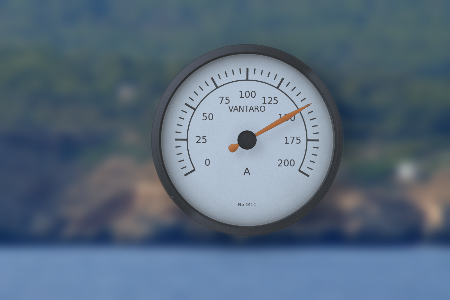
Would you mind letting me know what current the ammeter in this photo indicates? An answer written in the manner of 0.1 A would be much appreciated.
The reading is 150 A
